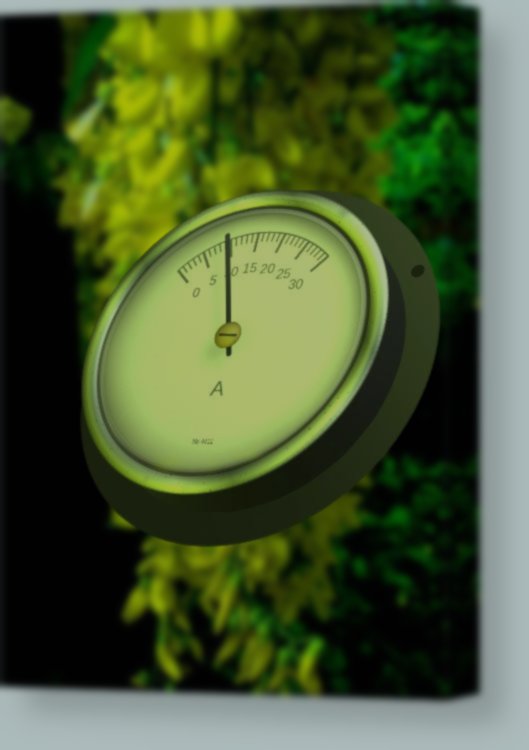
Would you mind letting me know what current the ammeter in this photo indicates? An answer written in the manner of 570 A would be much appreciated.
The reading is 10 A
